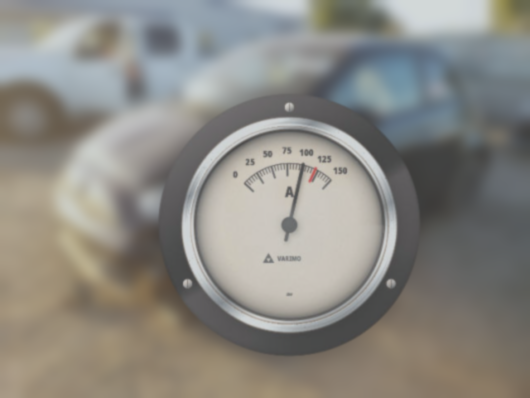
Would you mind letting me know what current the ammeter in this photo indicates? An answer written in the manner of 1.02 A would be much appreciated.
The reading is 100 A
